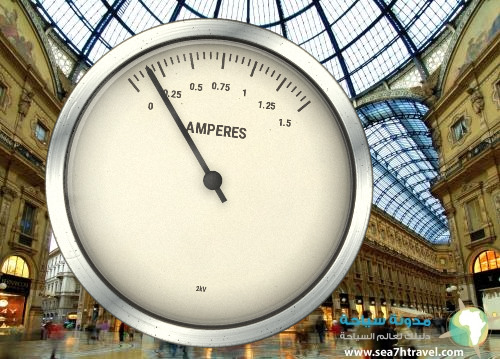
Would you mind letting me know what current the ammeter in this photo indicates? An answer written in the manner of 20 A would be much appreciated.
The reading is 0.15 A
